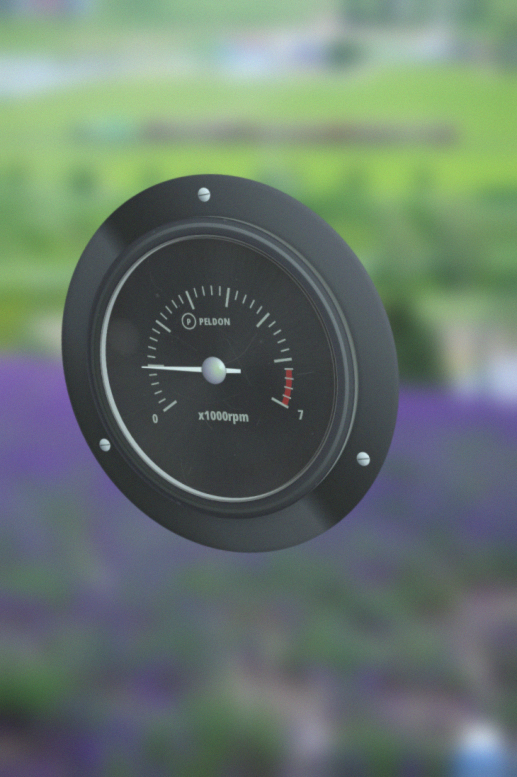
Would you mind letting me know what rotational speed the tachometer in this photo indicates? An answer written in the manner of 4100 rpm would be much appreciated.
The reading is 1000 rpm
